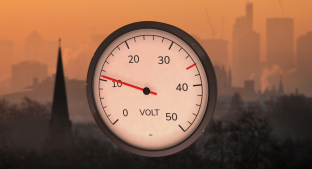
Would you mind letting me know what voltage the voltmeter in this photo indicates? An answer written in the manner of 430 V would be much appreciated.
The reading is 11 V
